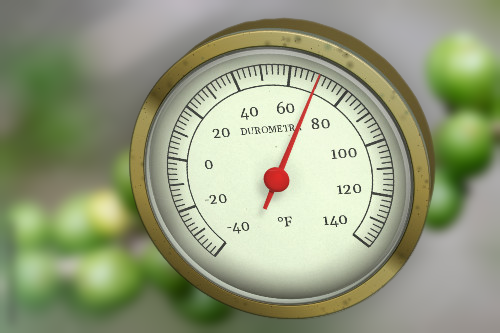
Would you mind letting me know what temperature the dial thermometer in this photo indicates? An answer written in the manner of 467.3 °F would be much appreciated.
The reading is 70 °F
